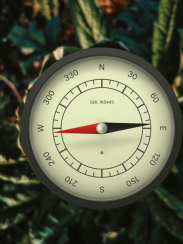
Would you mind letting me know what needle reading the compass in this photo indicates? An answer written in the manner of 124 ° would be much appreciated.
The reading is 265 °
